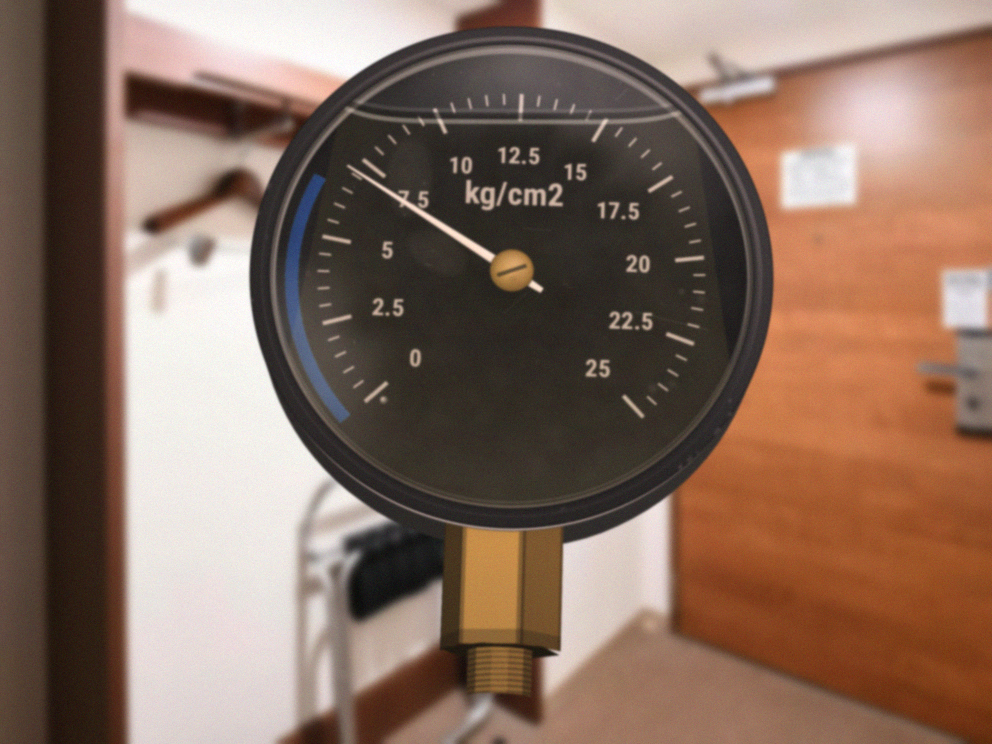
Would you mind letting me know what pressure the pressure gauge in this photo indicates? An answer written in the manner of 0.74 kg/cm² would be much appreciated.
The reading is 7 kg/cm²
